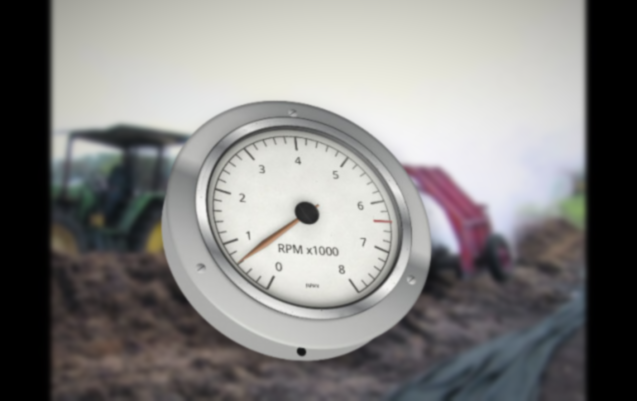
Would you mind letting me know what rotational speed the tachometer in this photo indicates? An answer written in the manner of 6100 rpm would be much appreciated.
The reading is 600 rpm
